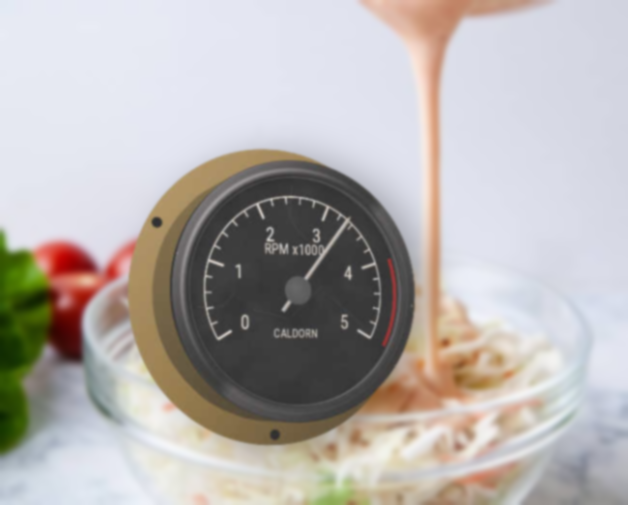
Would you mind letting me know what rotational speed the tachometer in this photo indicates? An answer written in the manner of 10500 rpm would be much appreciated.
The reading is 3300 rpm
